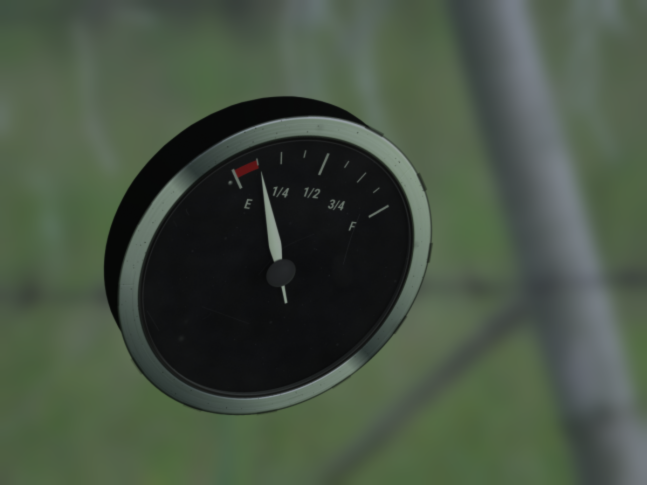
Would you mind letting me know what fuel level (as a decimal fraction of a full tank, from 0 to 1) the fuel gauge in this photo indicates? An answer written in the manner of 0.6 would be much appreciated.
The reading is 0.125
